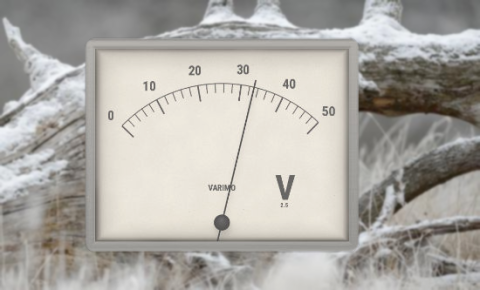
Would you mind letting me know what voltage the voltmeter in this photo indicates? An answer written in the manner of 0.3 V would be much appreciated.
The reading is 33 V
